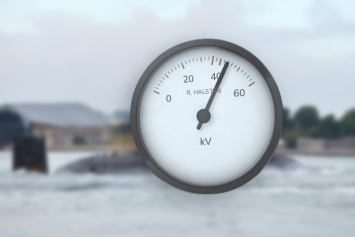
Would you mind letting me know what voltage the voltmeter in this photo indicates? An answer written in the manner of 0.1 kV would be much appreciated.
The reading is 44 kV
